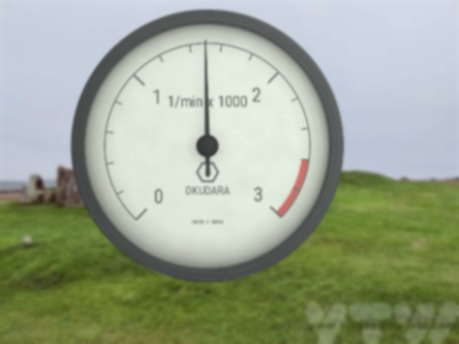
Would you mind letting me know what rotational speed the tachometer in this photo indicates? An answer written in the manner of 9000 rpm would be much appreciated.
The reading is 1500 rpm
